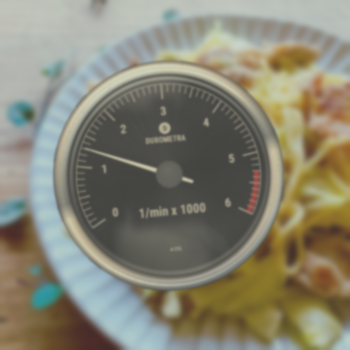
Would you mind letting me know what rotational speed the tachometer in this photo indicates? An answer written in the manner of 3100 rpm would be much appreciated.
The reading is 1300 rpm
